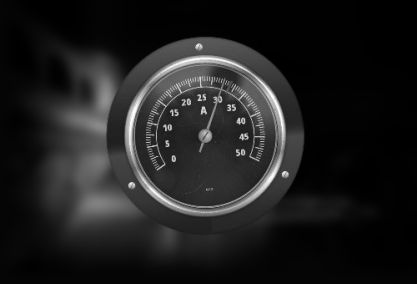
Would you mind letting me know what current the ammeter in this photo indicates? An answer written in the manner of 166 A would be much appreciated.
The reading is 30 A
